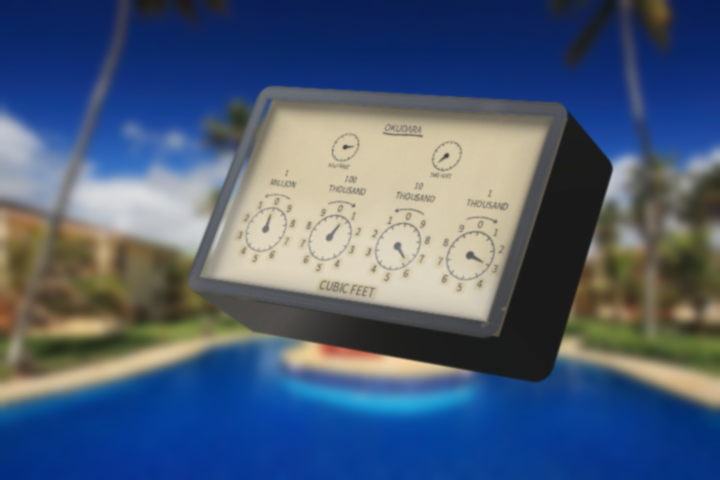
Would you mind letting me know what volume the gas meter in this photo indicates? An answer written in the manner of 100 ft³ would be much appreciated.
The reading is 6300 ft³
